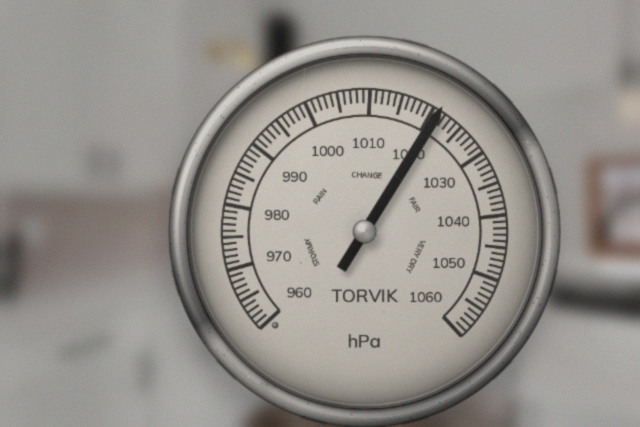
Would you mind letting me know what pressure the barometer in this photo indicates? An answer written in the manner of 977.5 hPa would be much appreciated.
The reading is 1021 hPa
